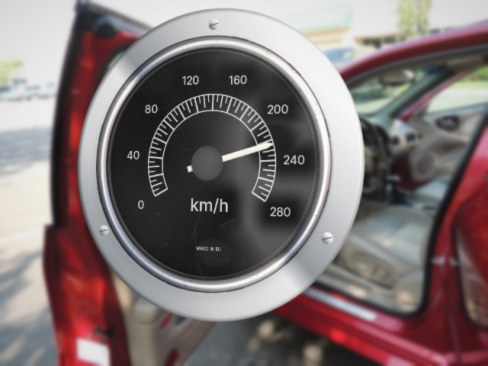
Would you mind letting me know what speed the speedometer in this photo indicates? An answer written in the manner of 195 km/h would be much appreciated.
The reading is 225 km/h
